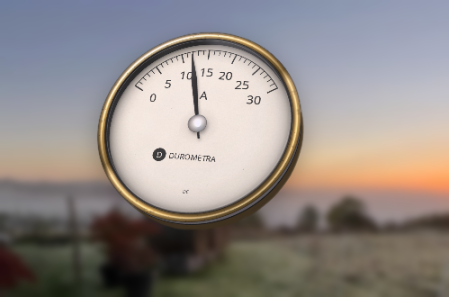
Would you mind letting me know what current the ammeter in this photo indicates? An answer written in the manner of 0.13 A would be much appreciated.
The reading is 12 A
